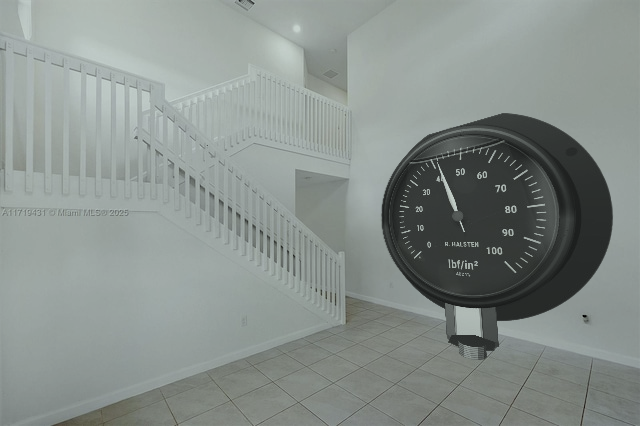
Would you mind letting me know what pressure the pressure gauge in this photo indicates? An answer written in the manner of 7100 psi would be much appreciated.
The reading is 42 psi
